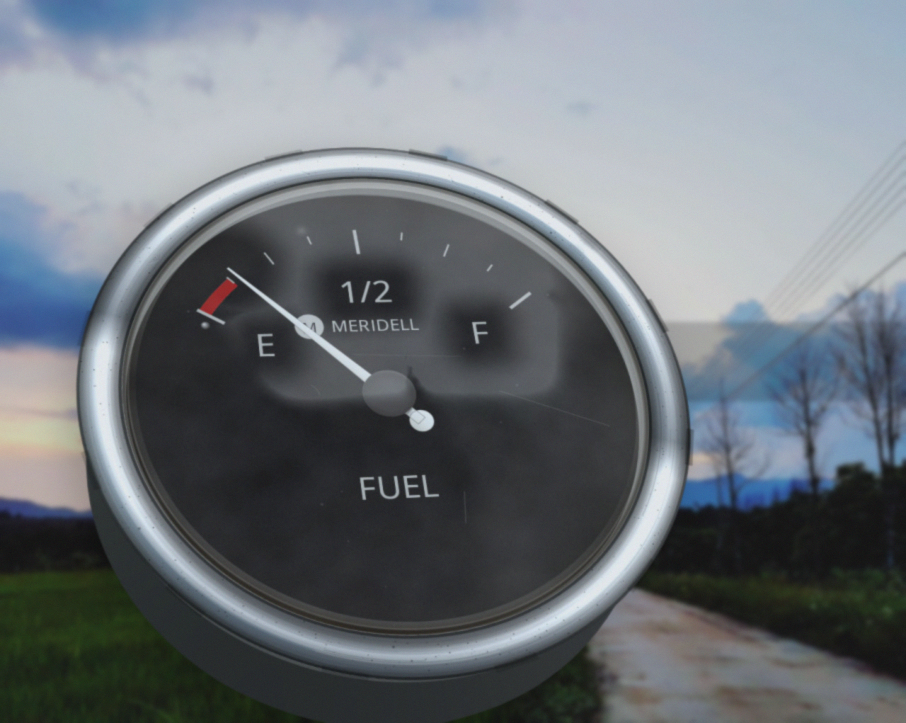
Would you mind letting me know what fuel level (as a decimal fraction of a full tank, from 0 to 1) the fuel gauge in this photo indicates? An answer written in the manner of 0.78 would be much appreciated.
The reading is 0.125
